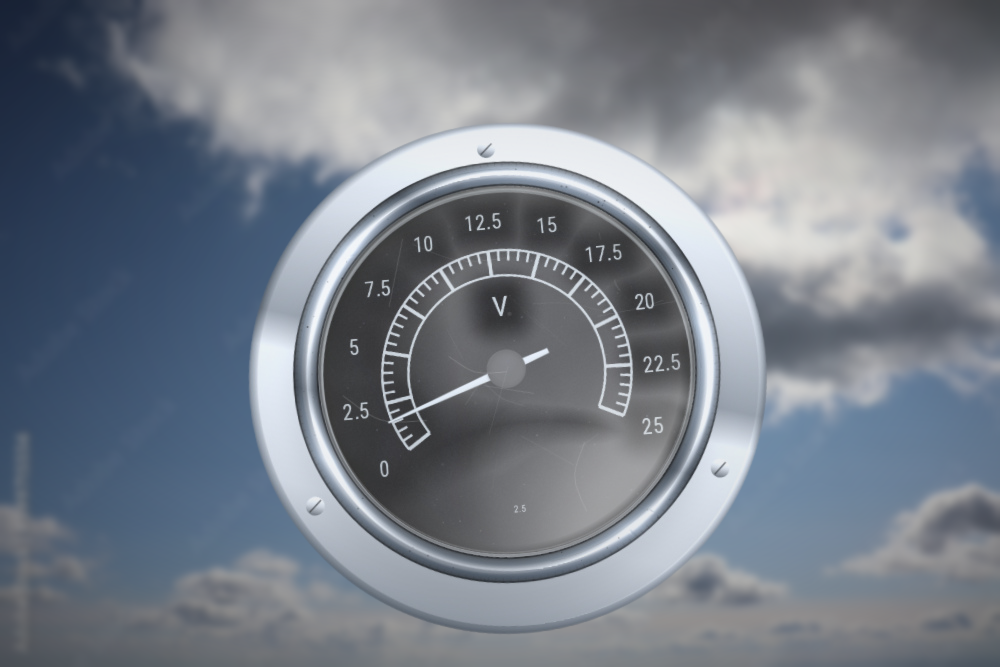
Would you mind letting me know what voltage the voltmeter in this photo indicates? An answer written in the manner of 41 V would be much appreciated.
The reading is 1.5 V
